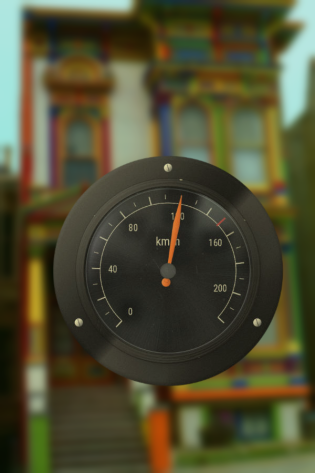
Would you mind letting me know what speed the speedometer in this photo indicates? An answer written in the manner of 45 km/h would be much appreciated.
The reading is 120 km/h
